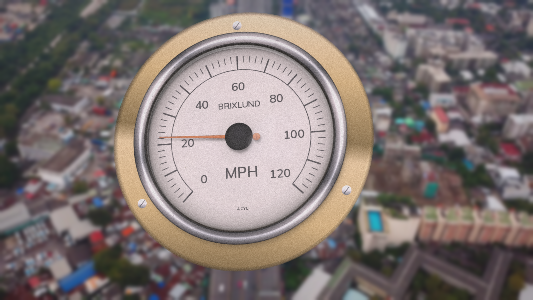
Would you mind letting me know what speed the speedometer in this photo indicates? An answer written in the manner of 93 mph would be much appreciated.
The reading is 22 mph
